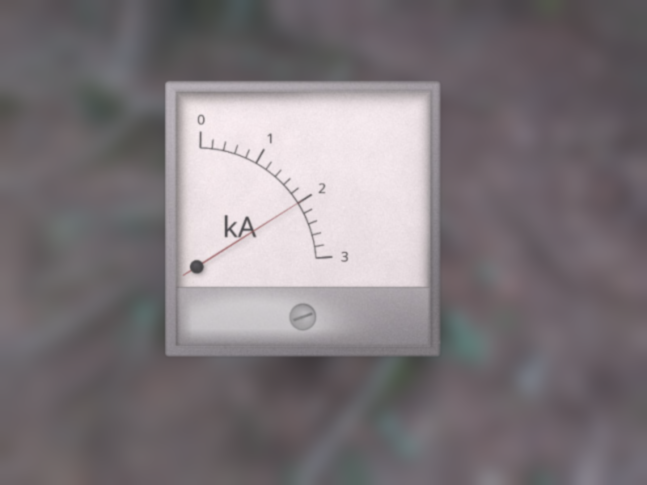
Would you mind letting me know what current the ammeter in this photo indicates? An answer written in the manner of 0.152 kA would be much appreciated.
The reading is 2 kA
